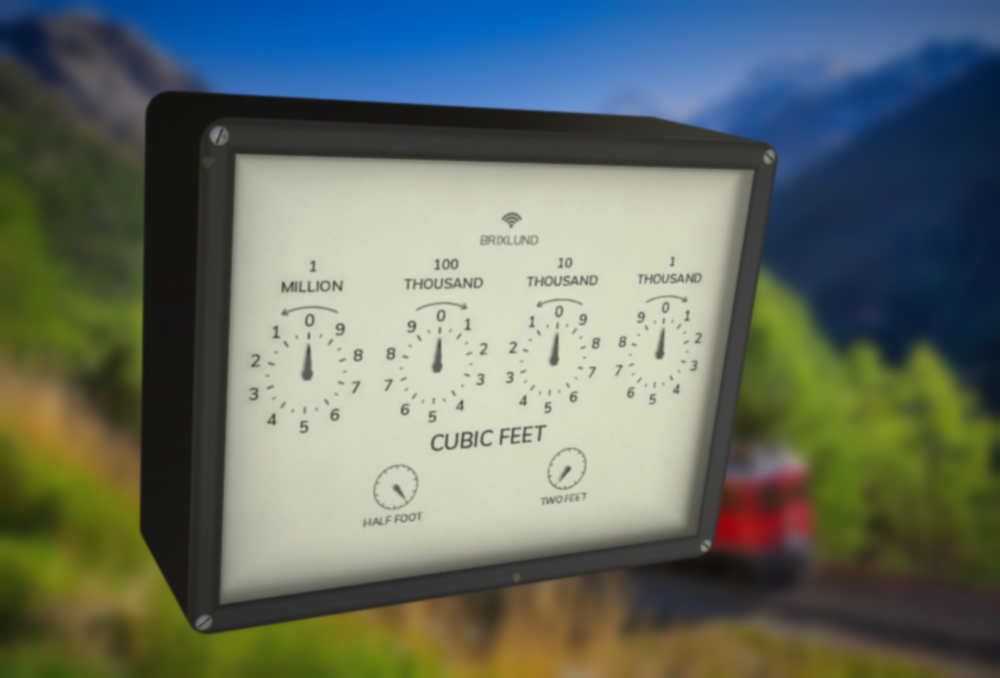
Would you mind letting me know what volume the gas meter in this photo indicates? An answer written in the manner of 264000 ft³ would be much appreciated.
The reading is 0 ft³
